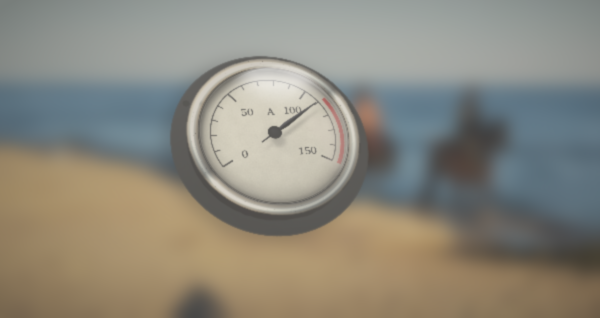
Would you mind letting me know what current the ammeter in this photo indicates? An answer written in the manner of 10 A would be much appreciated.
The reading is 110 A
